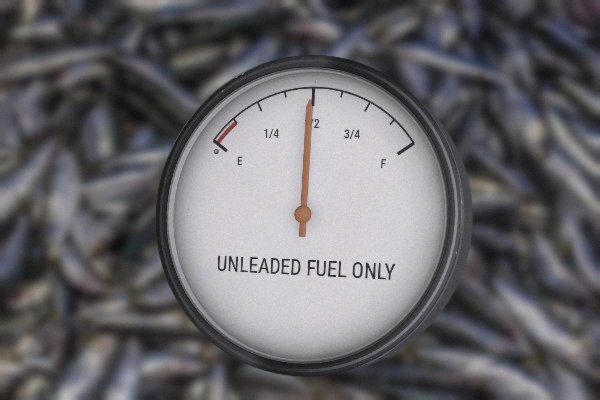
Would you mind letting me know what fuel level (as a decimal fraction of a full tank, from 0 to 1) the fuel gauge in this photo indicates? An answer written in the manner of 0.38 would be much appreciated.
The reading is 0.5
